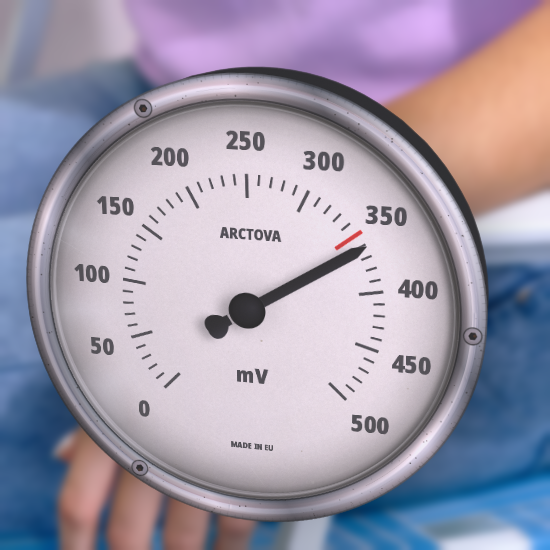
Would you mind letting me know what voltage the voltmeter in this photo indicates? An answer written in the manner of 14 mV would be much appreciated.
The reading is 360 mV
